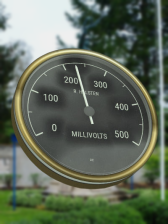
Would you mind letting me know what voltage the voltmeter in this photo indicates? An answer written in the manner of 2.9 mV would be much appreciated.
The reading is 225 mV
